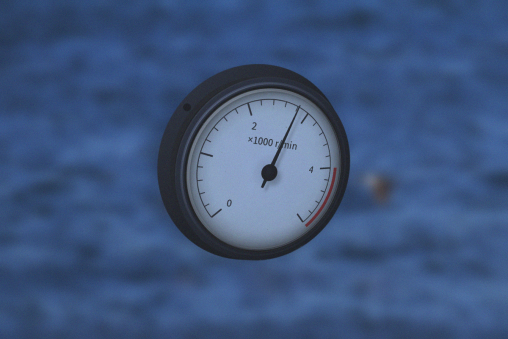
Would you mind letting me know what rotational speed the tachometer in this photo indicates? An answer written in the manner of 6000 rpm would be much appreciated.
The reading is 2800 rpm
